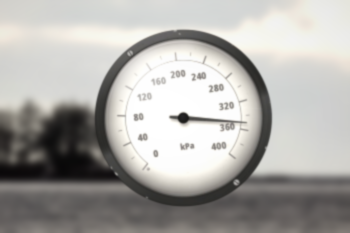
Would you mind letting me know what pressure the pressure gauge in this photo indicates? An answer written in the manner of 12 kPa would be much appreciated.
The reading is 350 kPa
